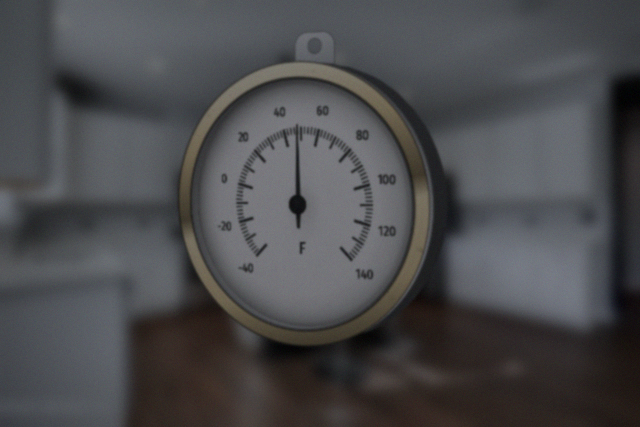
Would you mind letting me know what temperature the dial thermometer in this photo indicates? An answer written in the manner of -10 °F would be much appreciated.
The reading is 50 °F
